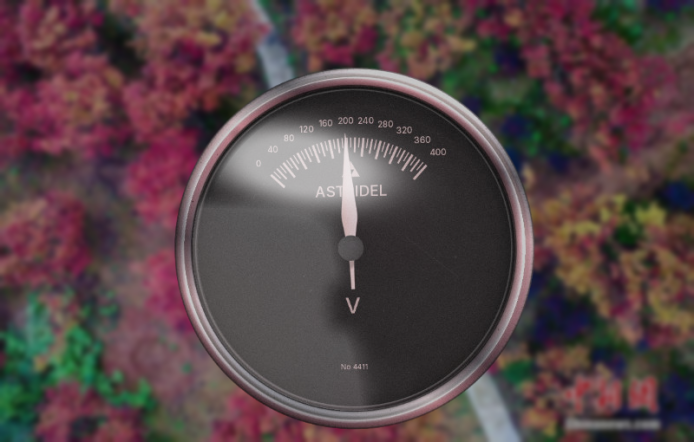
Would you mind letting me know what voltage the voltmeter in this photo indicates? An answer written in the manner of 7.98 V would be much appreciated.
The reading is 200 V
